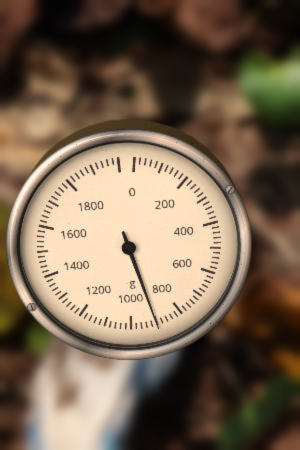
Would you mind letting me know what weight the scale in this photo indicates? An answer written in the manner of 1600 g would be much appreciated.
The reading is 900 g
